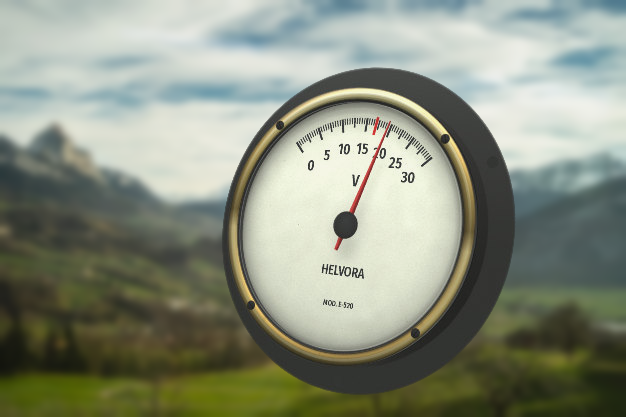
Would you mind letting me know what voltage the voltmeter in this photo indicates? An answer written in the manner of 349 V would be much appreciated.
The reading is 20 V
